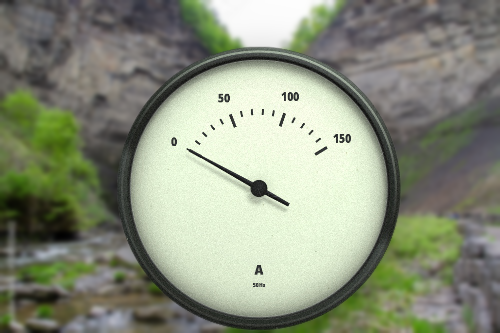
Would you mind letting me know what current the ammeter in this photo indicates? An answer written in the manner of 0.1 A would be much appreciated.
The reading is 0 A
